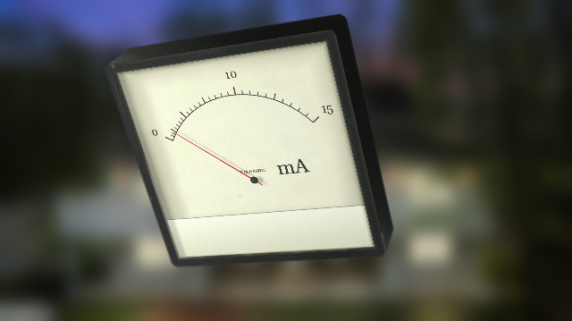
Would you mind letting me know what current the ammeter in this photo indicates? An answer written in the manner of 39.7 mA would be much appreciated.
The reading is 2.5 mA
